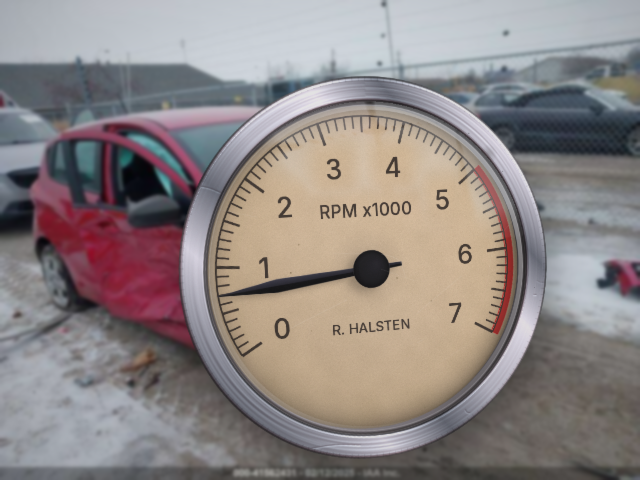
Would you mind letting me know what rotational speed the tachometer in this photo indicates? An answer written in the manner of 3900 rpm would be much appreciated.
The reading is 700 rpm
